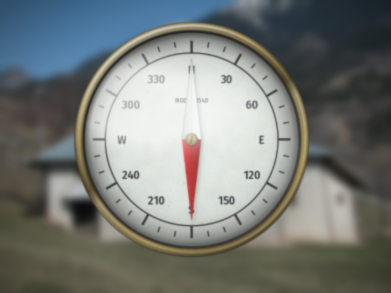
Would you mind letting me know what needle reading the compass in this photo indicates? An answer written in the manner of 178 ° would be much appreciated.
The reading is 180 °
